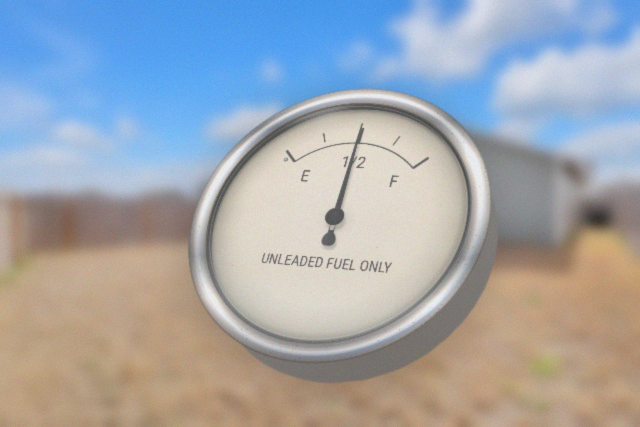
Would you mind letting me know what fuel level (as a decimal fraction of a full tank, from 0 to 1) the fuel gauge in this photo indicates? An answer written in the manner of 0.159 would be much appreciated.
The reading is 0.5
